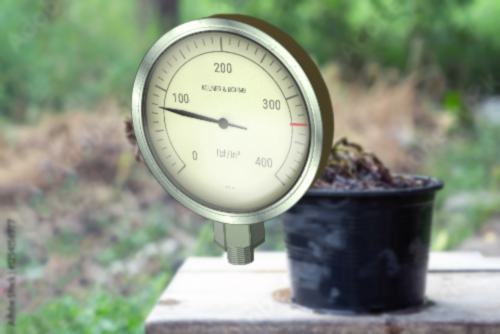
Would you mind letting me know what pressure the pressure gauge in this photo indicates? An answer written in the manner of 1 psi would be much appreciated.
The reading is 80 psi
